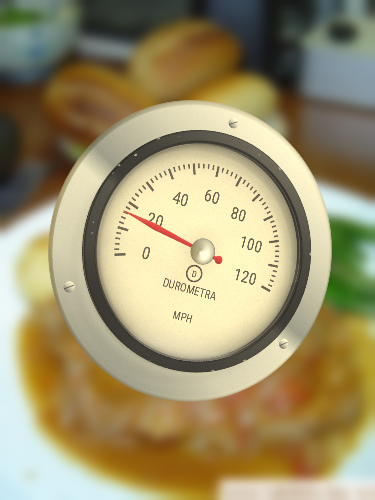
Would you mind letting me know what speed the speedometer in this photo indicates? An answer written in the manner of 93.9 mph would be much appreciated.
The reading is 16 mph
